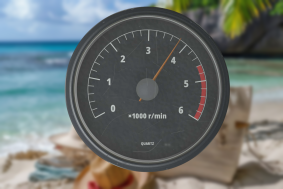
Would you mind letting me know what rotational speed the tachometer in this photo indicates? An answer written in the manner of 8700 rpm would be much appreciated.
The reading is 3800 rpm
